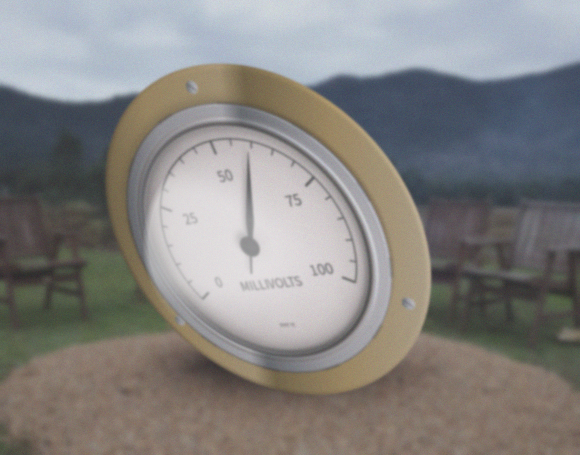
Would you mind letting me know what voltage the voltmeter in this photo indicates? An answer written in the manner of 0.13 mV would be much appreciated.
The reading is 60 mV
